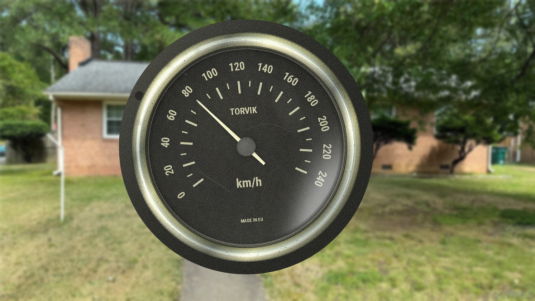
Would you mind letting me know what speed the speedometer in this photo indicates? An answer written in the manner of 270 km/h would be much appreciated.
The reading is 80 km/h
